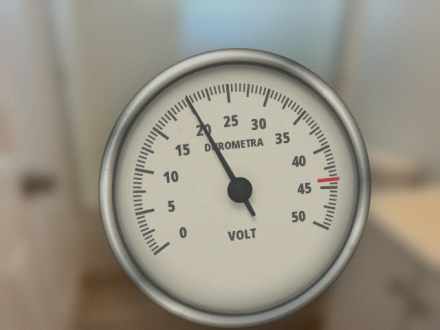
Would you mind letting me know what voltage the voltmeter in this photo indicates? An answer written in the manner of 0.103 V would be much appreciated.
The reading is 20 V
